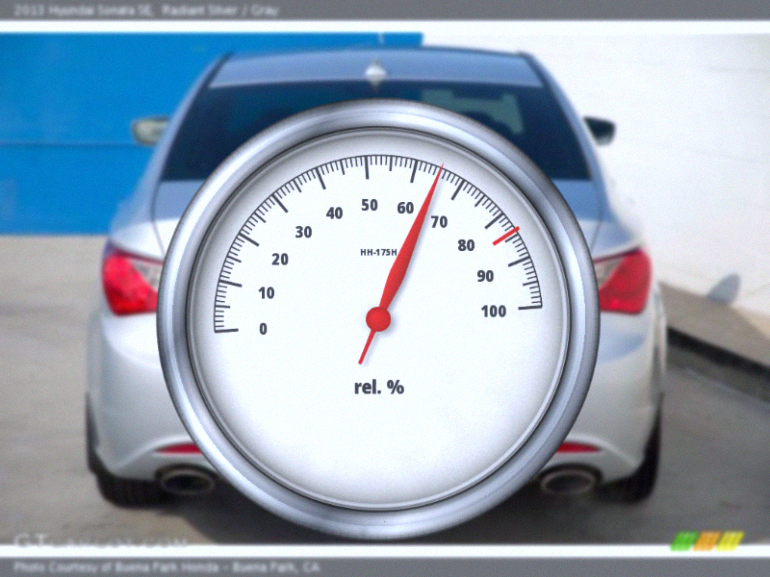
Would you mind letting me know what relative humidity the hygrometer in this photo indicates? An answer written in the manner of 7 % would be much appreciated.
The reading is 65 %
